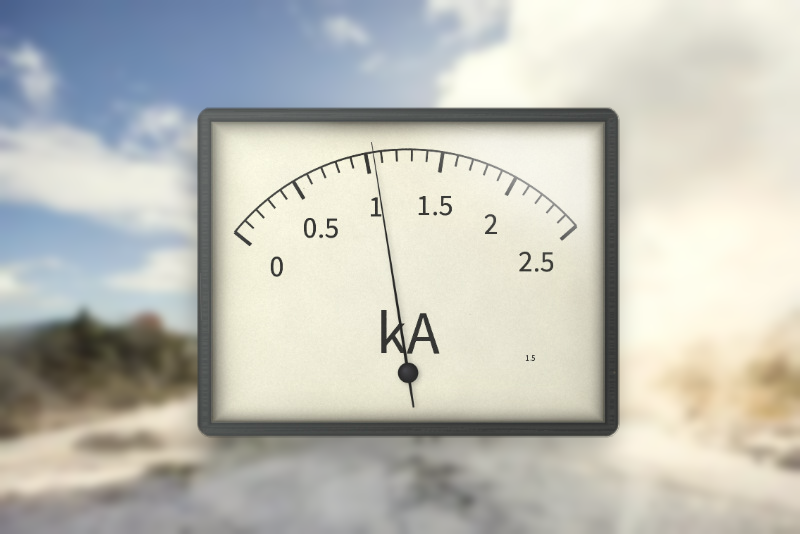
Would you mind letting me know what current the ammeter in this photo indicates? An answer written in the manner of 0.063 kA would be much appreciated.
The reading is 1.05 kA
